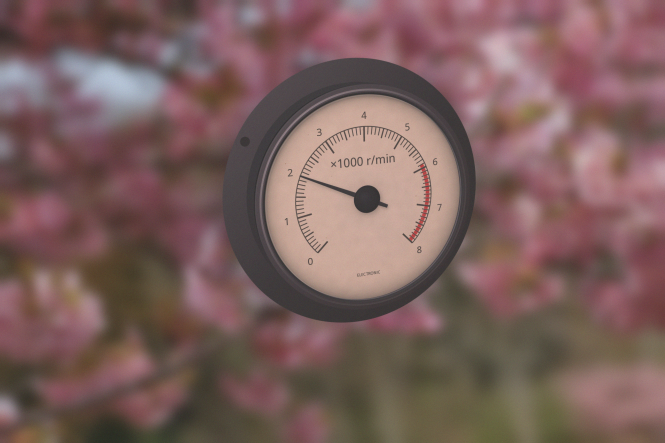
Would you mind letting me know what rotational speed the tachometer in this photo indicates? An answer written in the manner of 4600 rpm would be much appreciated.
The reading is 2000 rpm
